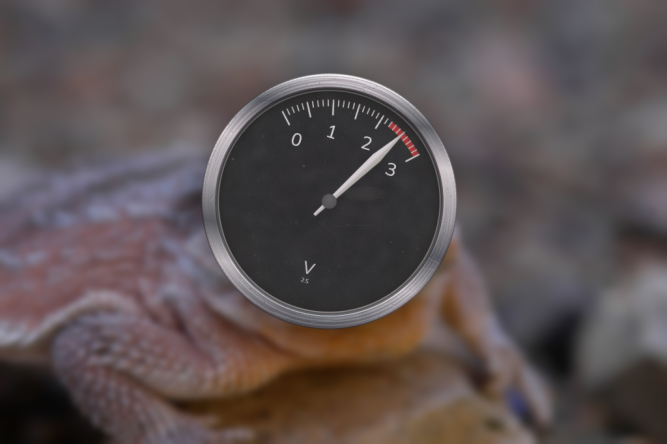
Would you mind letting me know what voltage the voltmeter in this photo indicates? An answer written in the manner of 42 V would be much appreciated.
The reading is 2.5 V
